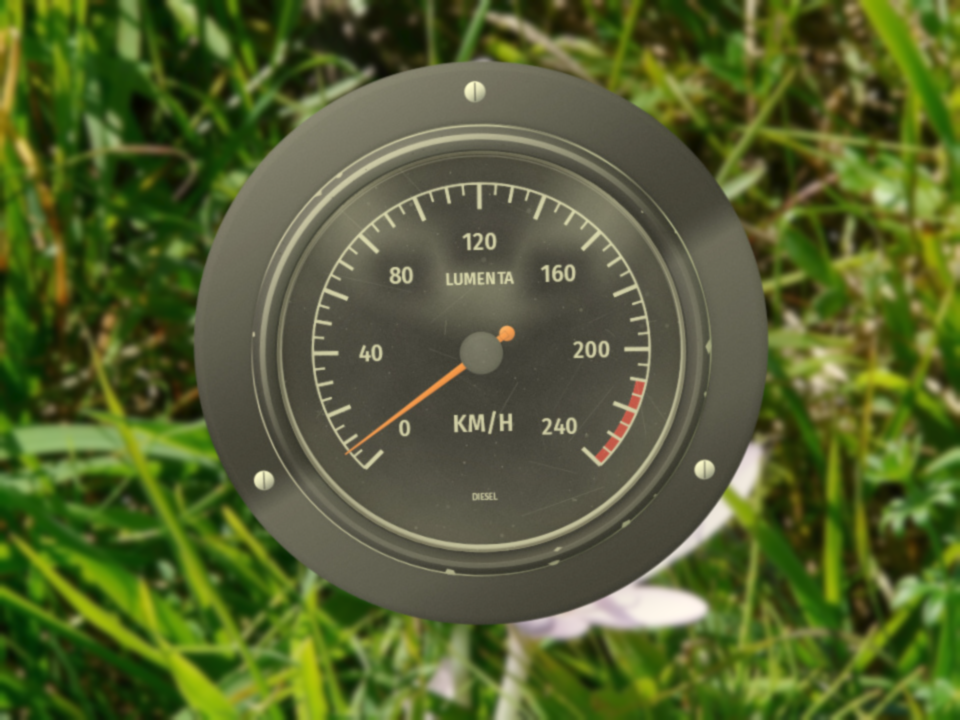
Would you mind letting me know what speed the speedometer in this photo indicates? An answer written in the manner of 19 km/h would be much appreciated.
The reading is 7.5 km/h
